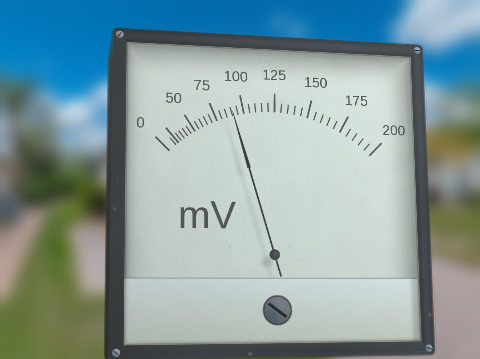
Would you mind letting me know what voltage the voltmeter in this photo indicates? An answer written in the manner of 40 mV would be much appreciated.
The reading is 90 mV
